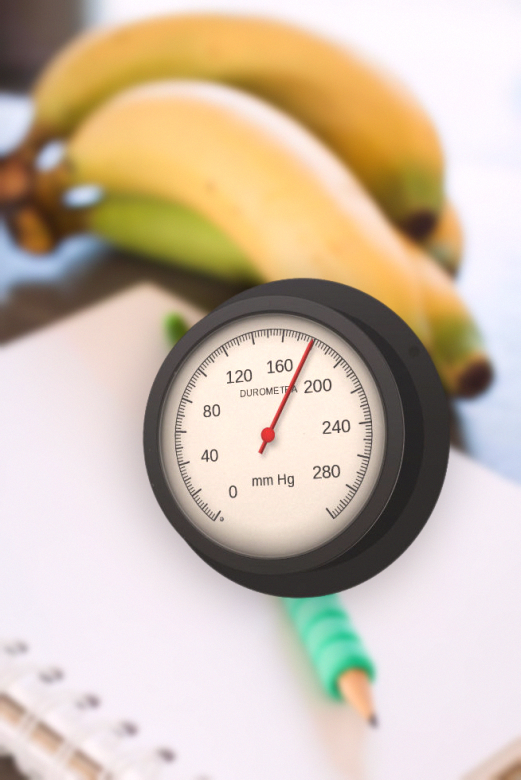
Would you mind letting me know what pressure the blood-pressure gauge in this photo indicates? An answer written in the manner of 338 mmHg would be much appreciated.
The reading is 180 mmHg
